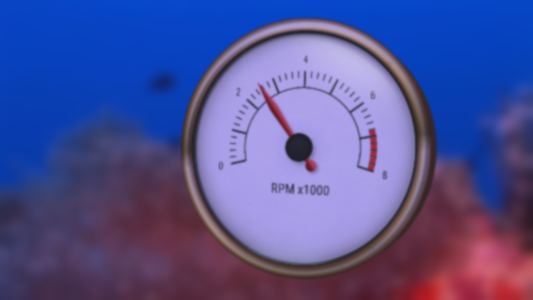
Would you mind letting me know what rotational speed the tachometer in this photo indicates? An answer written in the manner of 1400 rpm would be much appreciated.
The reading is 2600 rpm
